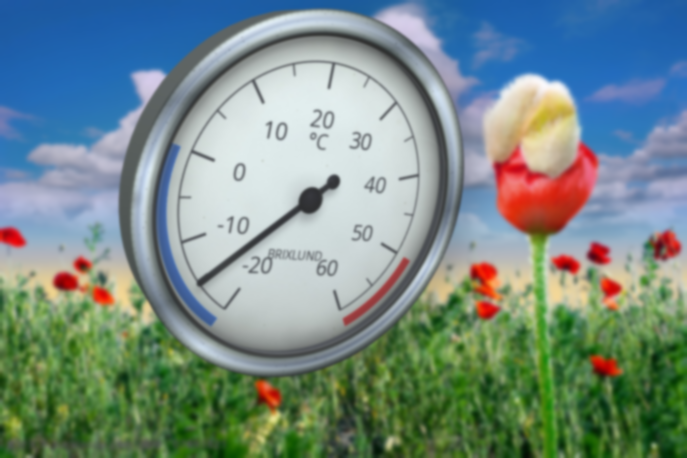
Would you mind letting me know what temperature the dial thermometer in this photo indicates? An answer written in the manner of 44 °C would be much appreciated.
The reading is -15 °C
